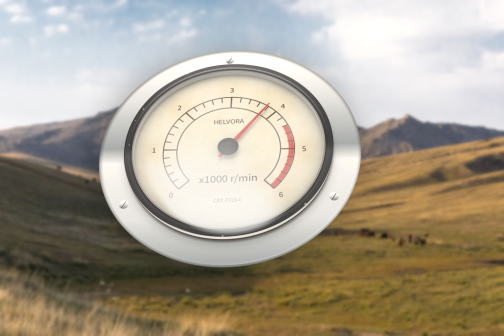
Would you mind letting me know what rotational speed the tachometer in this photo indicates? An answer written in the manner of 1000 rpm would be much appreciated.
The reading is 3800 rpm
